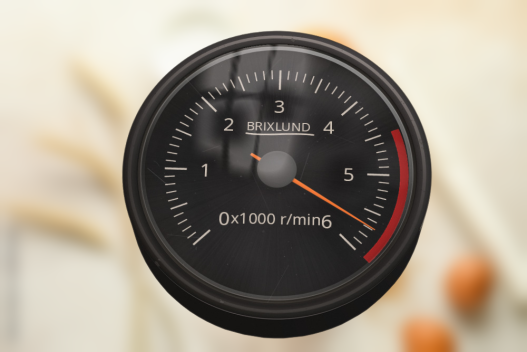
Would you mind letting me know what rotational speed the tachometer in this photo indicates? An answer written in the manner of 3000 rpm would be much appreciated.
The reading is 5700 rpm
